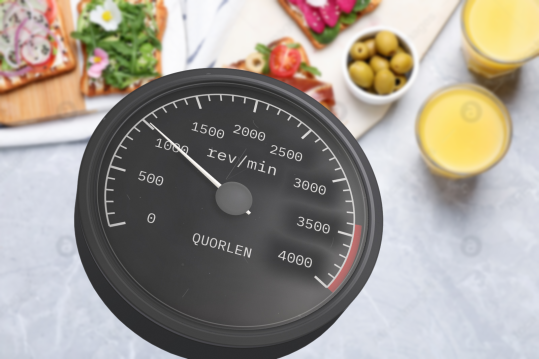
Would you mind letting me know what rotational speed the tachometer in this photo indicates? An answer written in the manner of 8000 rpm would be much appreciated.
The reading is 1000 rpm
